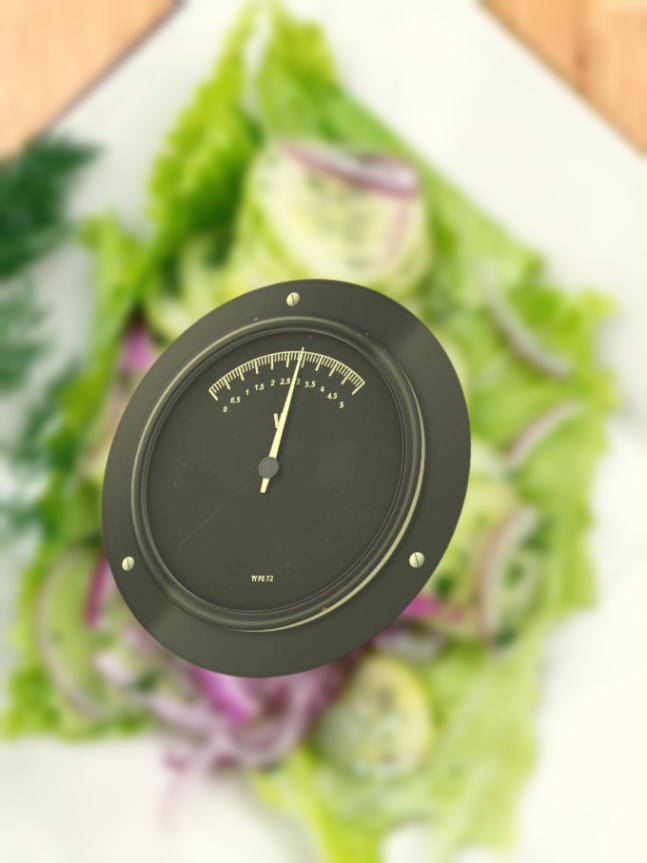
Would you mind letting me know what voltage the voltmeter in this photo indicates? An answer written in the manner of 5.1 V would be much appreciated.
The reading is 3 V
